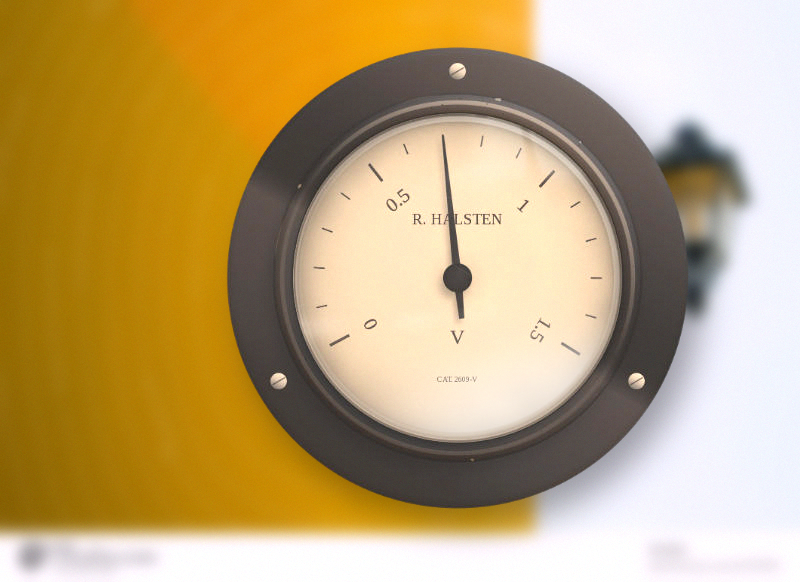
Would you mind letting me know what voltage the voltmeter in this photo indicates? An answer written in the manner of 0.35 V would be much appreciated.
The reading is 0.7 V
